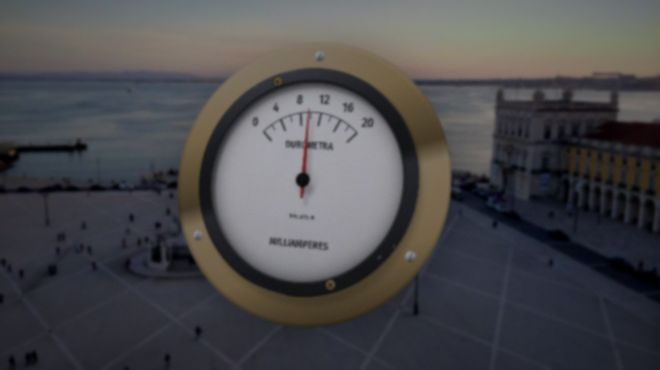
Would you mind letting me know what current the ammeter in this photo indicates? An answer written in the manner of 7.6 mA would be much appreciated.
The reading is 10 mA
